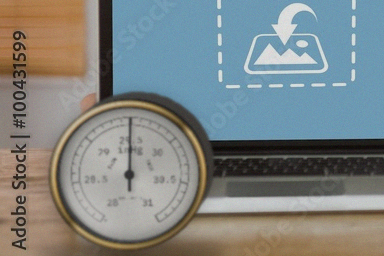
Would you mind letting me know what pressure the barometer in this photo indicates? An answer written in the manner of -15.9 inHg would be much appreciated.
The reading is 29.5 inHg
